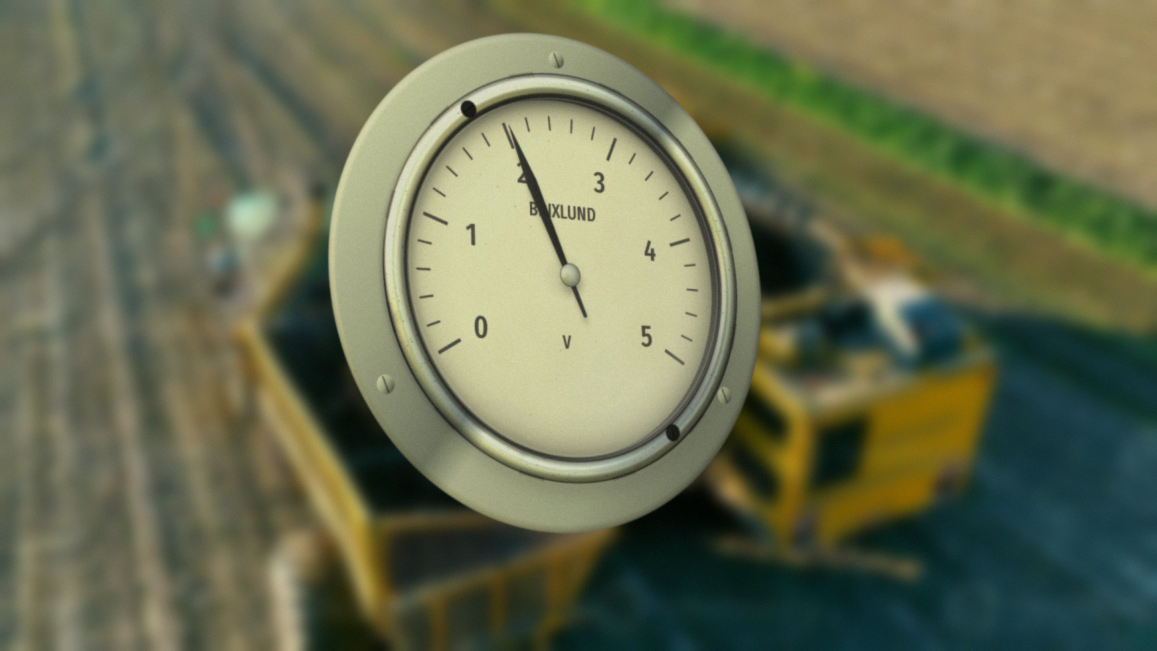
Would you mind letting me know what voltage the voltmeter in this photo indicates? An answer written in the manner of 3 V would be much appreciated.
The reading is 2 V
